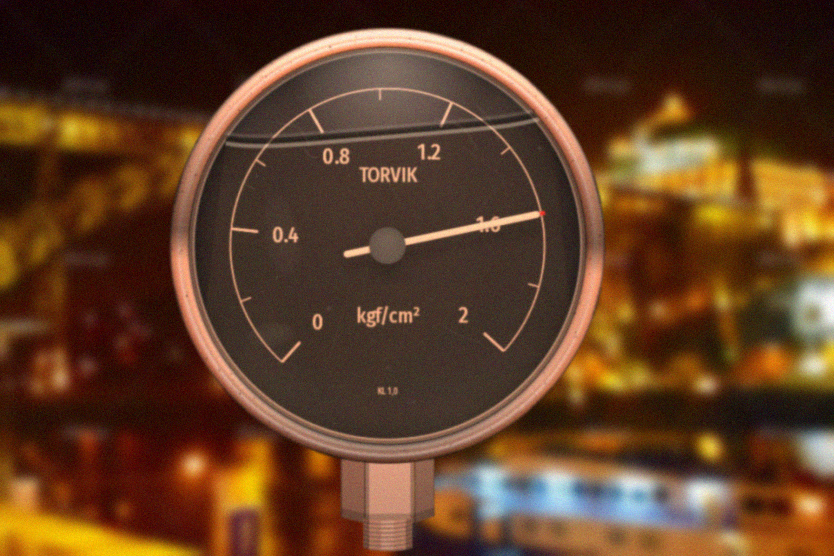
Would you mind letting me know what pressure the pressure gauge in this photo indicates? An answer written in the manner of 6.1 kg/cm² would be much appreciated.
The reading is 1.6 kg/cm²
